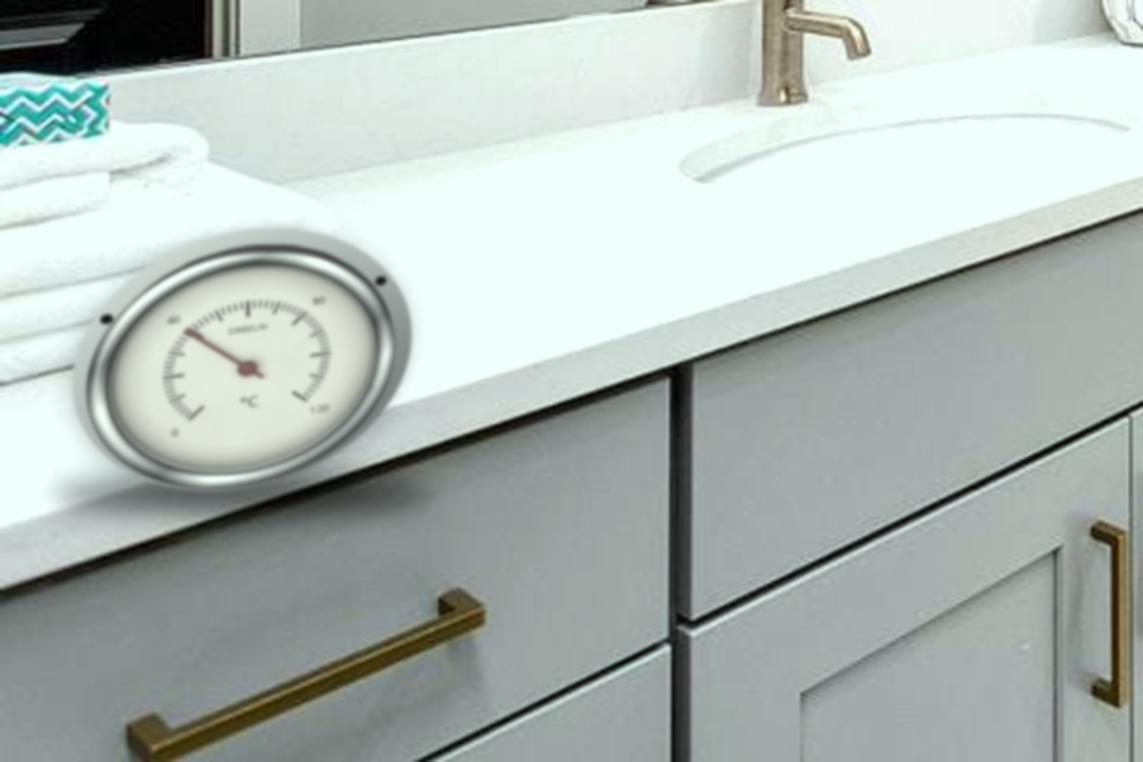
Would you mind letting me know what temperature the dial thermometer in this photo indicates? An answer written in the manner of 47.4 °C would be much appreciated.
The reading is 40 °C
